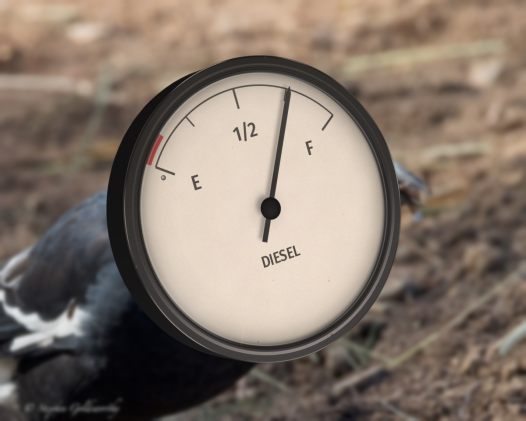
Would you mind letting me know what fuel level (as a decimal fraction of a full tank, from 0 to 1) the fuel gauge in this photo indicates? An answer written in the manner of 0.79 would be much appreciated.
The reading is 0.75
